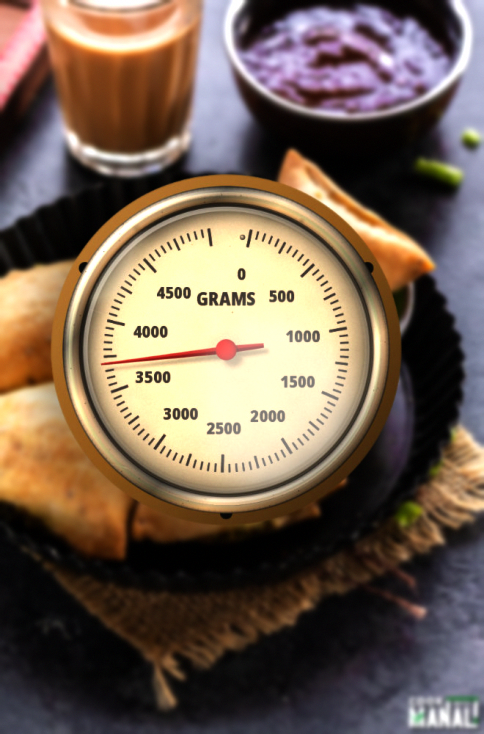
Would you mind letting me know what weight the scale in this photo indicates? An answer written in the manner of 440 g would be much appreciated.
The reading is 3700 g
